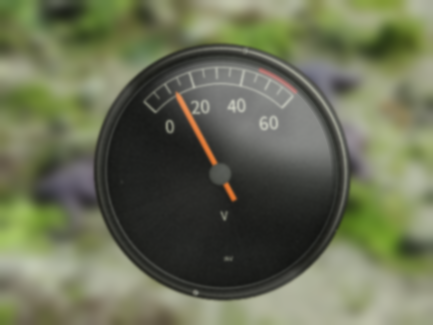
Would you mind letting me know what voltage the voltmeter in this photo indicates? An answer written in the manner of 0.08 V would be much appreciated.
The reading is 12.5 V
